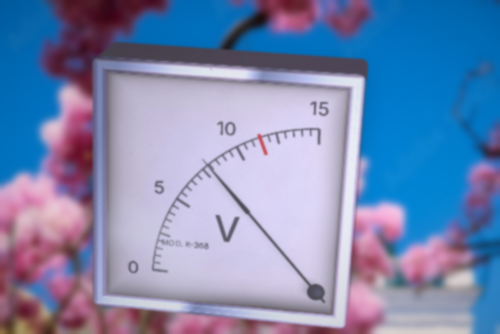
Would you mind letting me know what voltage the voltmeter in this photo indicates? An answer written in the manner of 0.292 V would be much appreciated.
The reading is 8 V
